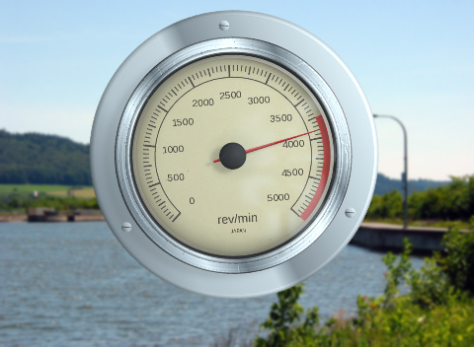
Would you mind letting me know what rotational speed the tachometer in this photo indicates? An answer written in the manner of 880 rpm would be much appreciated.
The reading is 3900 rpm
